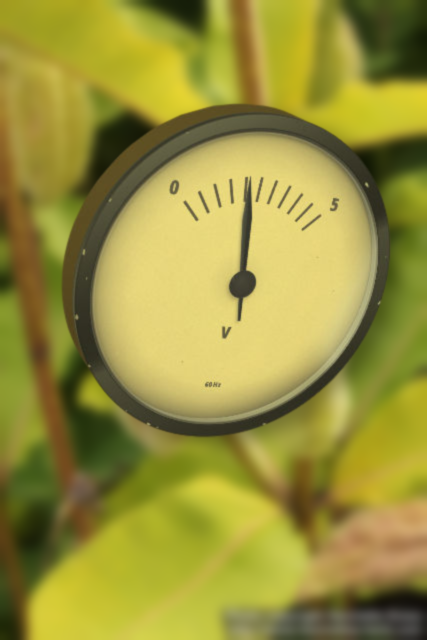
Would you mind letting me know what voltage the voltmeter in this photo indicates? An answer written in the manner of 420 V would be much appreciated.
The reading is 2 V
